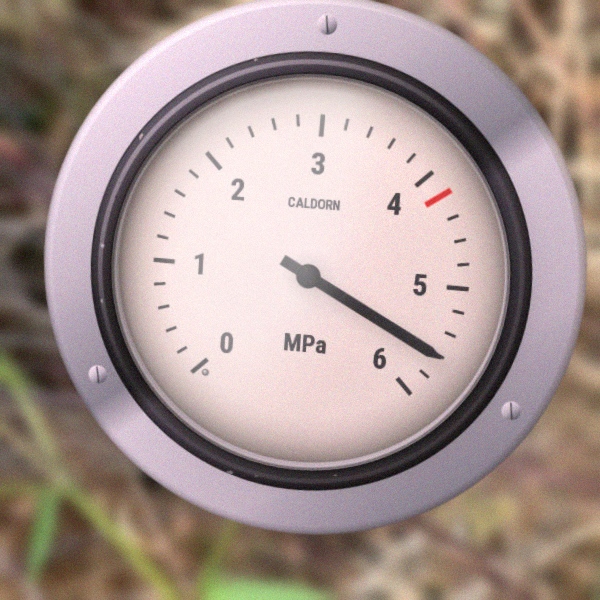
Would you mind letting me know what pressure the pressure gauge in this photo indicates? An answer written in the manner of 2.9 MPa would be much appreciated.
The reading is 5.6 MPa
